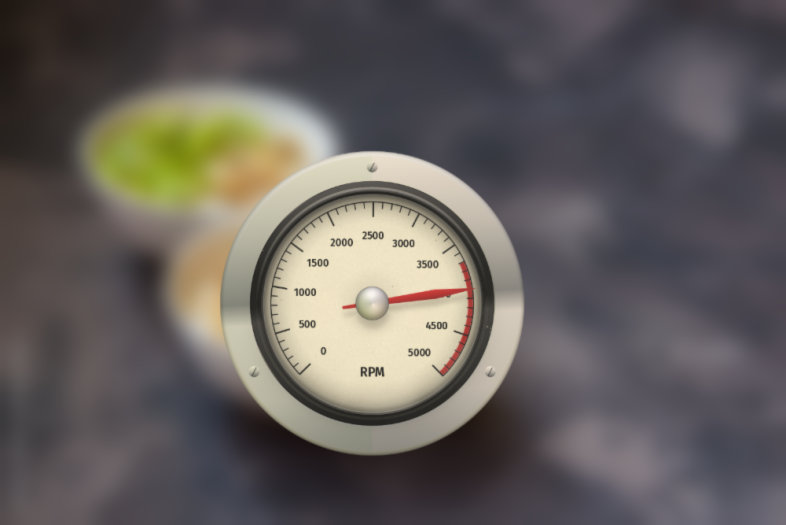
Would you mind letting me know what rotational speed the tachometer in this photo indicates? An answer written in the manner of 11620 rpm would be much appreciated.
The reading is 4000 rpm
